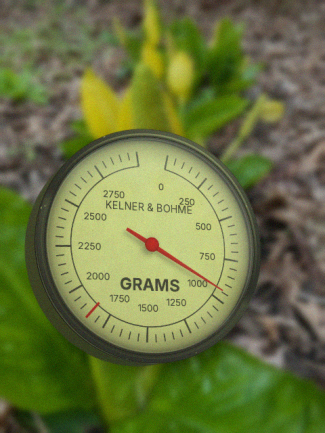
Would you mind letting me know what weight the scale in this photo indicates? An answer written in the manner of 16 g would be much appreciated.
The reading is 950 g
